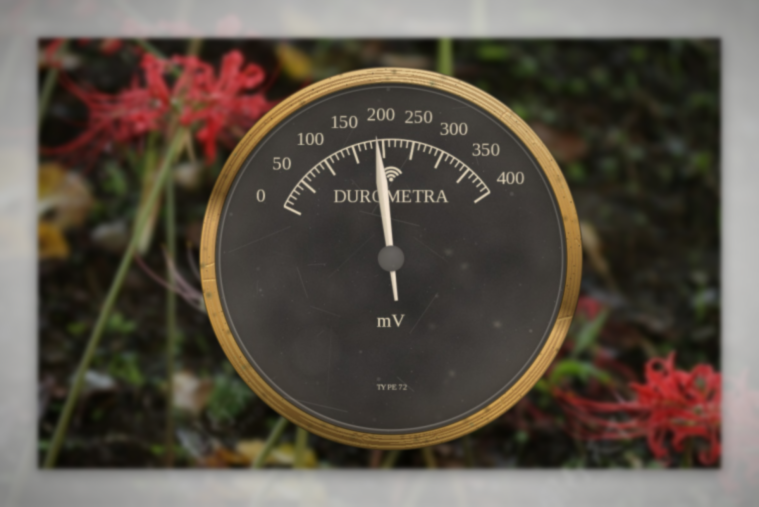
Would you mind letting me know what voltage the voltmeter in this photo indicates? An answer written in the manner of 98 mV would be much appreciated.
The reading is 190 mV
